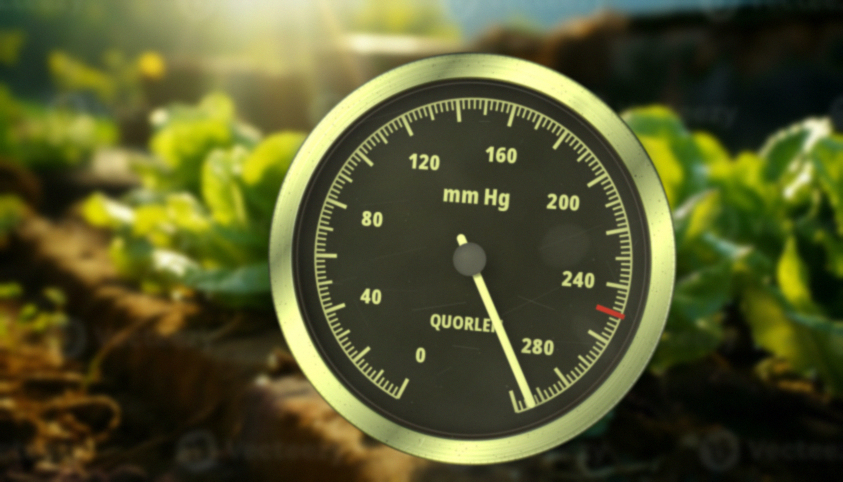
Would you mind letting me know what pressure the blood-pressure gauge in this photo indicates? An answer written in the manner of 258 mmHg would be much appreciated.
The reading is 294 mmHg
